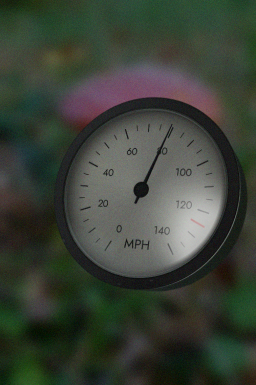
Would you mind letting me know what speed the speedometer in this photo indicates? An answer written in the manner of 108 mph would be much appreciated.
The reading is 80 mph
